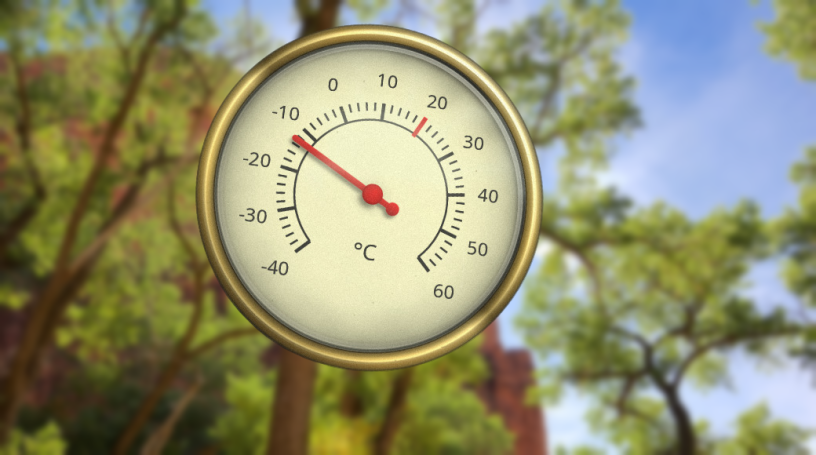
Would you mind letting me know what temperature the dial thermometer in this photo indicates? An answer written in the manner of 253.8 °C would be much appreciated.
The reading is -13 °C
